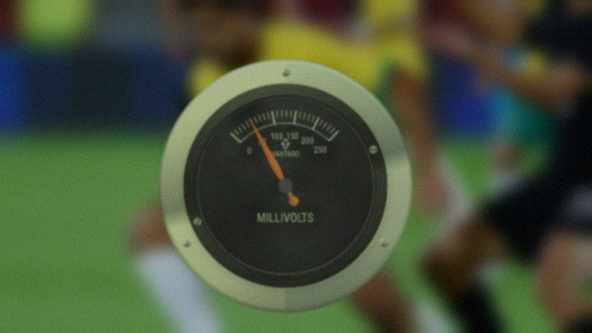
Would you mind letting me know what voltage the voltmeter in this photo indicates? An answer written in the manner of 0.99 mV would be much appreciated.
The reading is 50 mV
